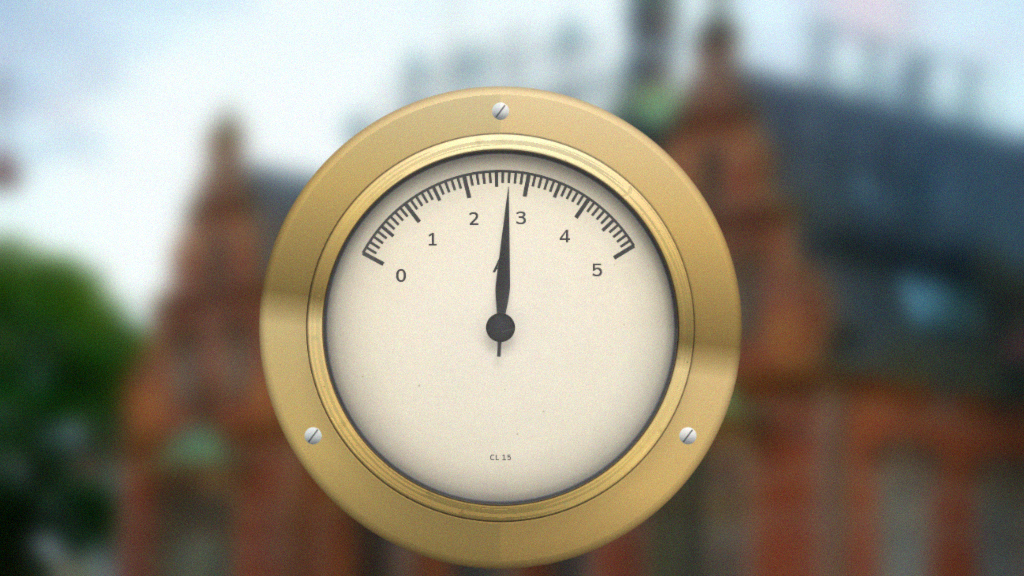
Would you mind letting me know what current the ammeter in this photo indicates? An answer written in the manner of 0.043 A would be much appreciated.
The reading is 2.7 A
